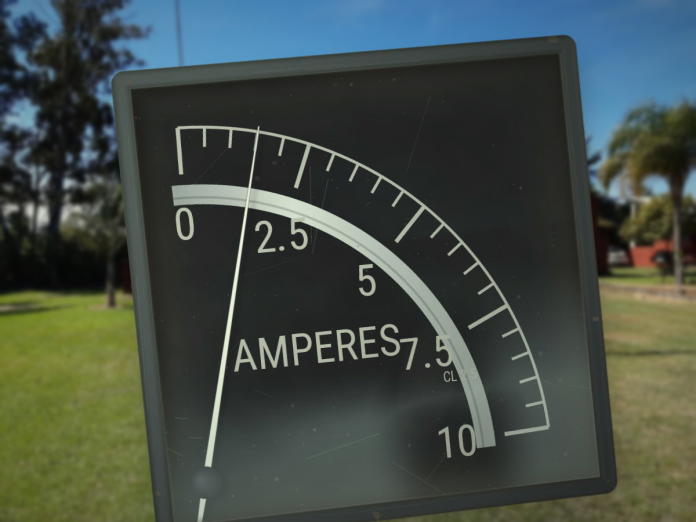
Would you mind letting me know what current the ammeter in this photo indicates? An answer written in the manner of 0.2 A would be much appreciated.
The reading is 1.5 A
